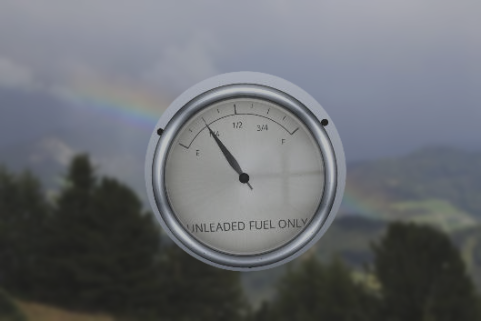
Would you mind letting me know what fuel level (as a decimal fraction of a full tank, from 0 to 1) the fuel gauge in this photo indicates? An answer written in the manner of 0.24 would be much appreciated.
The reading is 0.25
